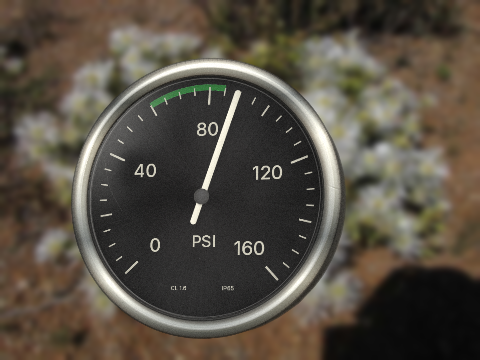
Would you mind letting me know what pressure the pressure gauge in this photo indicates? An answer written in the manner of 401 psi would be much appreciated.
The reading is 90 psi
